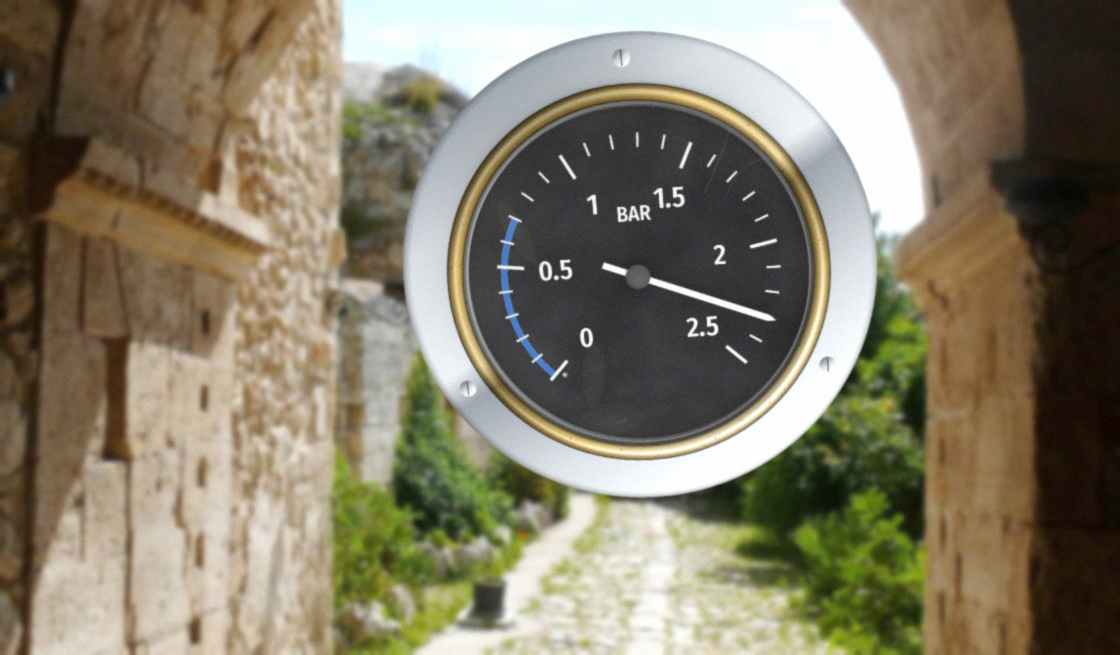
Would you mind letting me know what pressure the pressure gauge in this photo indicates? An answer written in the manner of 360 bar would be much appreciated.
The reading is 2.3 bar
